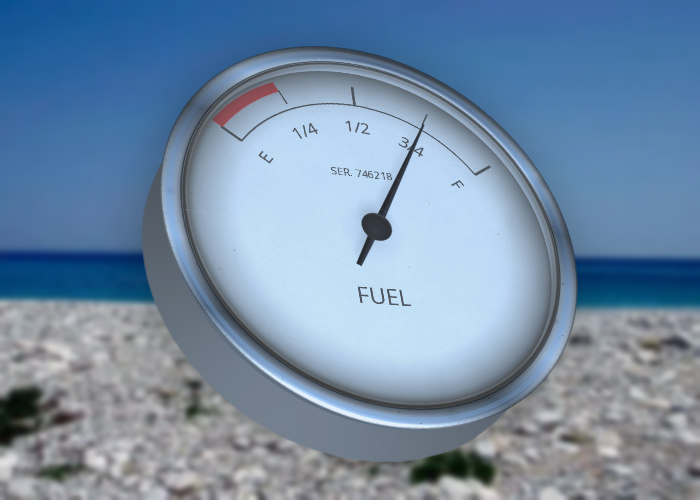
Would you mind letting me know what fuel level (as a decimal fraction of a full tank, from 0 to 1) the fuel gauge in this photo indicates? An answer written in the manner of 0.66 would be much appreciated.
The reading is 0.75
